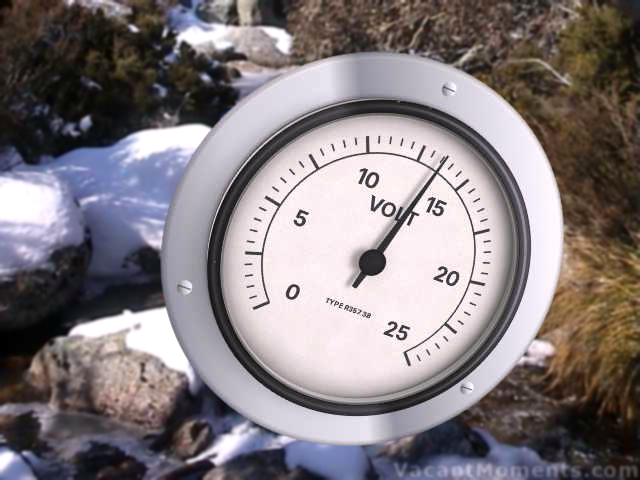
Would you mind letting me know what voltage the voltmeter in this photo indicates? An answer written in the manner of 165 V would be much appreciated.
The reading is 13.5 V
